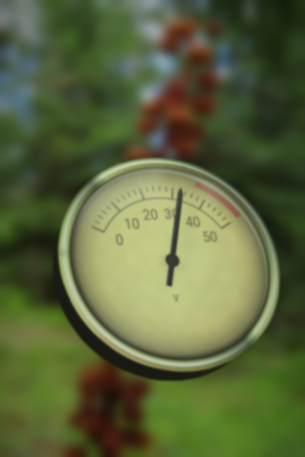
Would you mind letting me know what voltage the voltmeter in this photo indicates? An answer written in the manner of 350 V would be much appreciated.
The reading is 32 V
